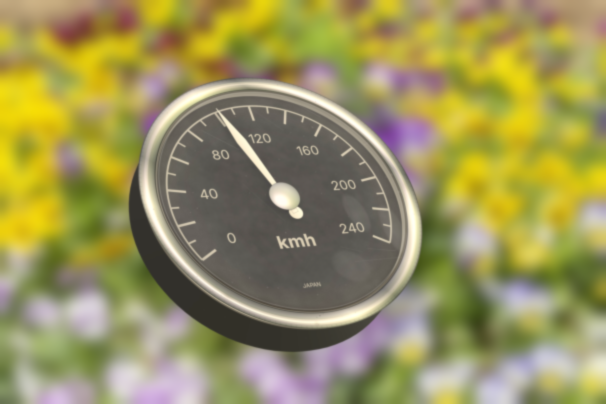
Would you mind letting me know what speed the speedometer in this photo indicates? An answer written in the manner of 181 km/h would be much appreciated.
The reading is 100 km/h
